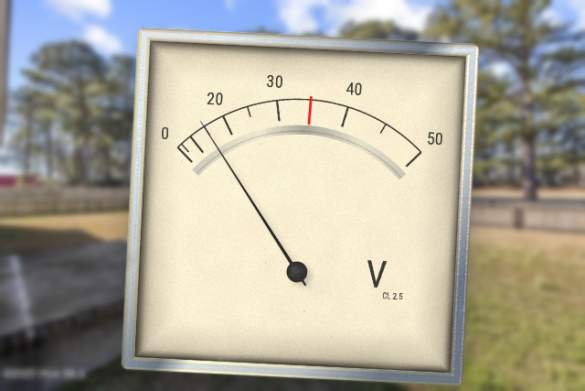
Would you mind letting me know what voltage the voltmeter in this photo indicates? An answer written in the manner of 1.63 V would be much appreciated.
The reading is 15 V
